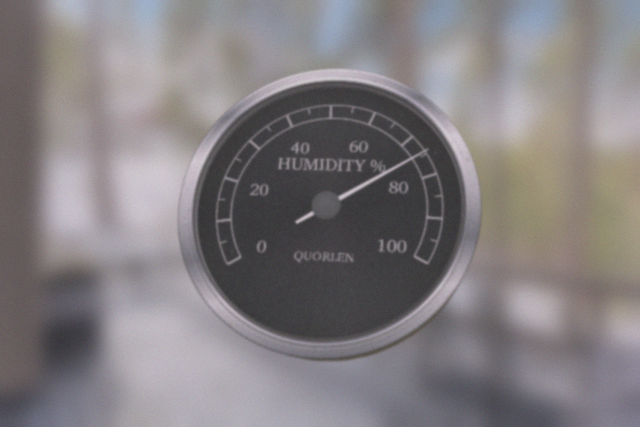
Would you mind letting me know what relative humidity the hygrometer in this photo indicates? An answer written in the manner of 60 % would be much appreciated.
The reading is 75 %
